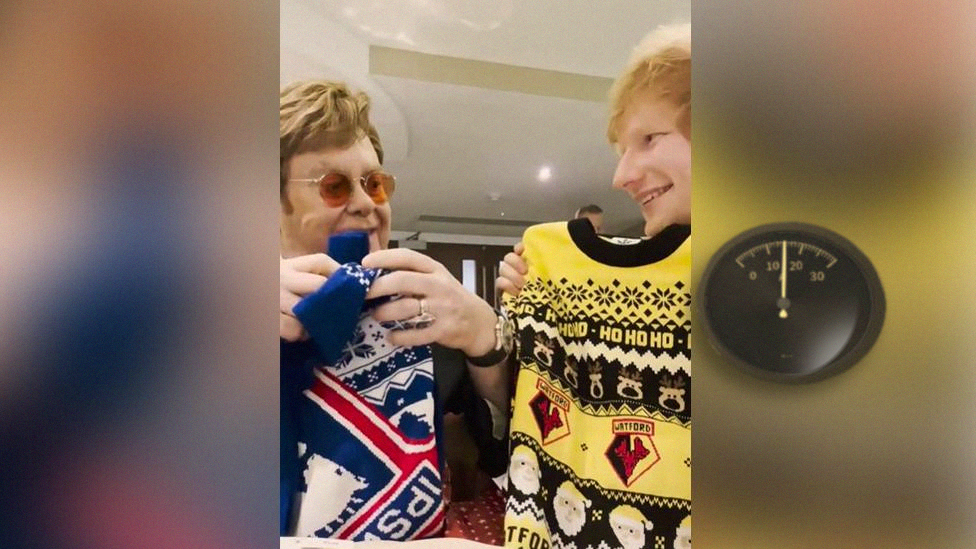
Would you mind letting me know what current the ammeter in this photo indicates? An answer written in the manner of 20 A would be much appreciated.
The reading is 15 A
